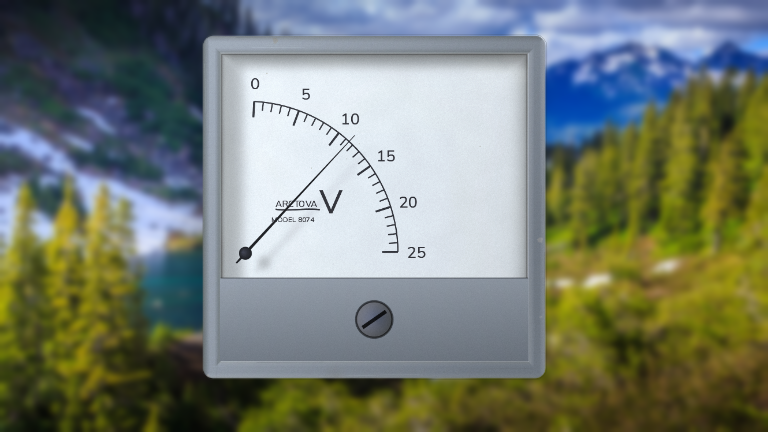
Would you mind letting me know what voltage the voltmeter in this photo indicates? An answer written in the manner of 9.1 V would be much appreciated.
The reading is 11.5 V
